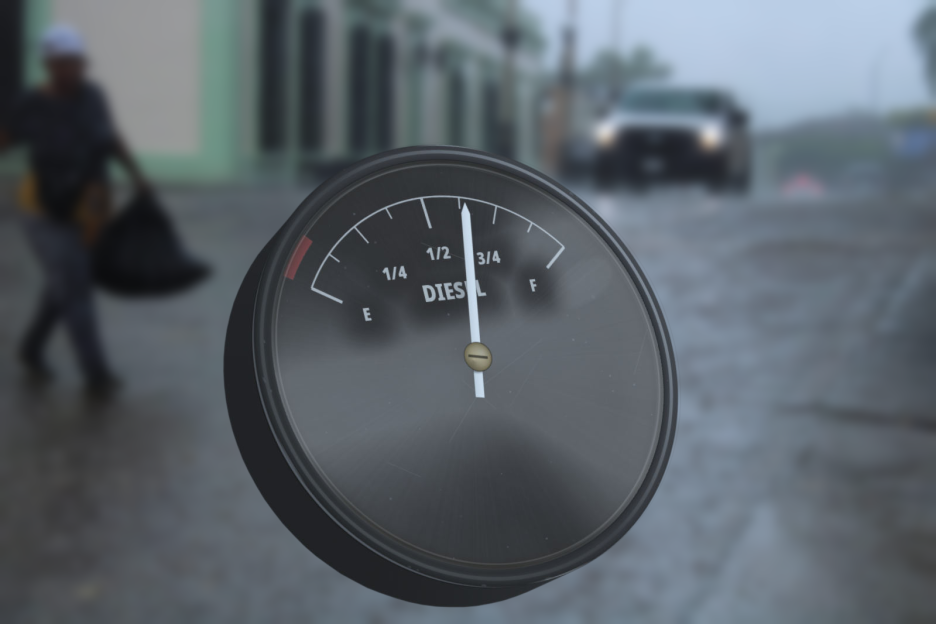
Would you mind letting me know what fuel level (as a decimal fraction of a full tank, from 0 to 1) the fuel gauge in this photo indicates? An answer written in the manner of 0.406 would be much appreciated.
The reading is 0.625
